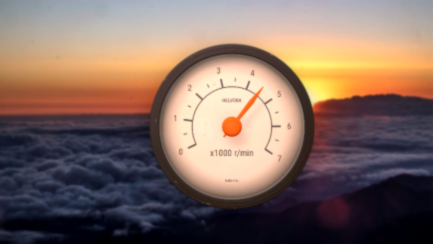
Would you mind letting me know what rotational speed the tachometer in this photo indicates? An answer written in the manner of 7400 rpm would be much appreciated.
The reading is 4500 rpm
